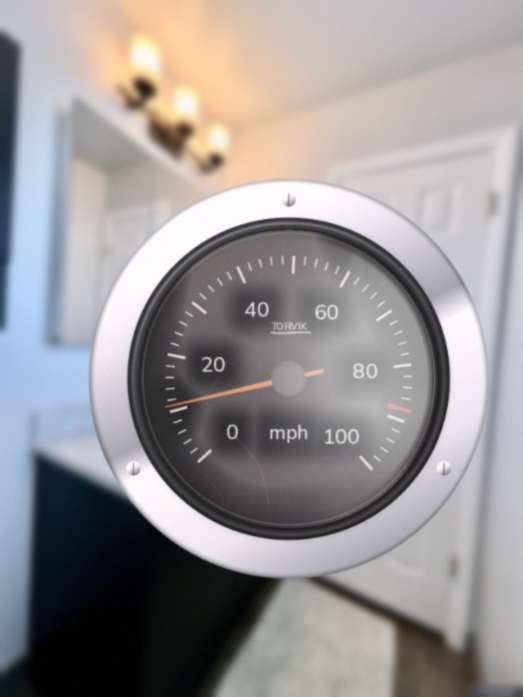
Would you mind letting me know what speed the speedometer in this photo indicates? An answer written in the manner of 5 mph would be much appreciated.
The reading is 11 mph
